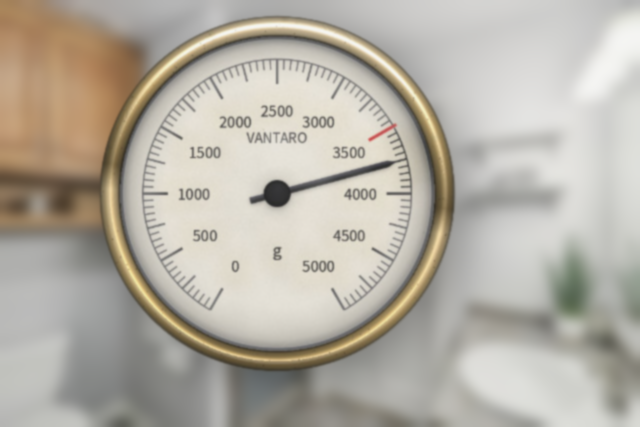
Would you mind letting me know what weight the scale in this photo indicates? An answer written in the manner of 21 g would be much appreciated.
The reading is 3750 g
